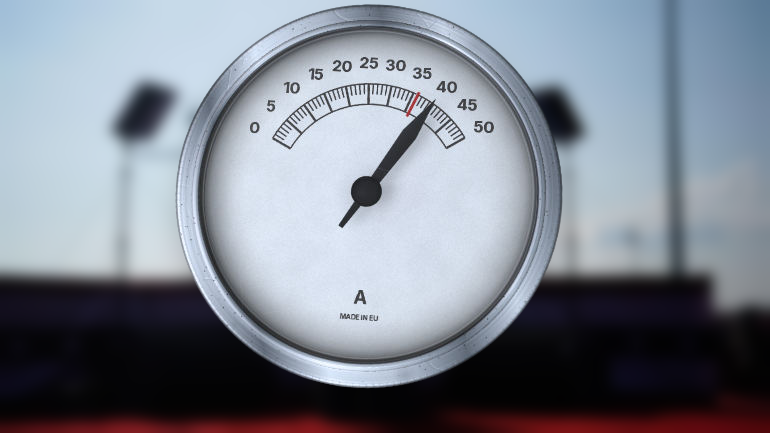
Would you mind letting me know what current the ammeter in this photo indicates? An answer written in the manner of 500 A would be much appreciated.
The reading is 40 A
